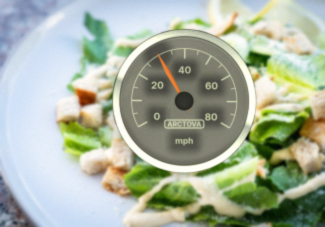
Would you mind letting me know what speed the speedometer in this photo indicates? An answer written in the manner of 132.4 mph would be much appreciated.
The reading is 30 mph
